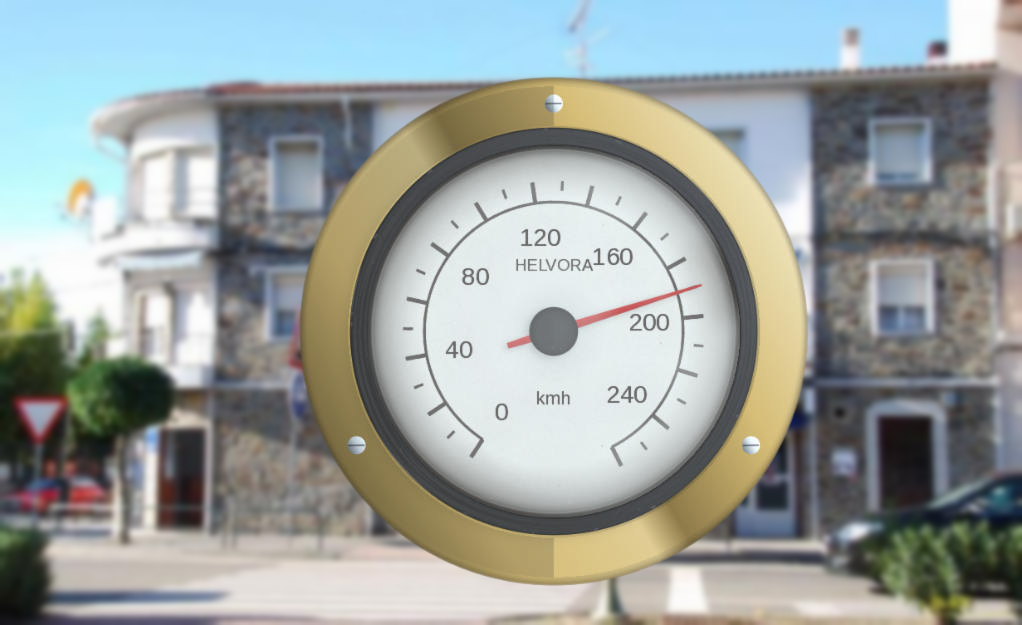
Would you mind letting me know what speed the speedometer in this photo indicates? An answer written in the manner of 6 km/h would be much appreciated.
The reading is 190 km/h
